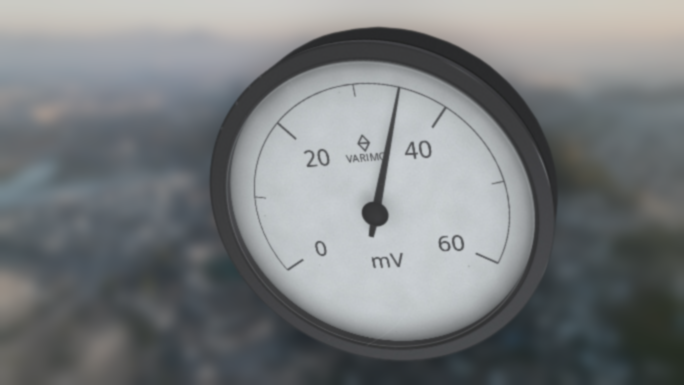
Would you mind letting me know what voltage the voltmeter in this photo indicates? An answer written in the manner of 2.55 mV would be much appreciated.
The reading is 35 mV
